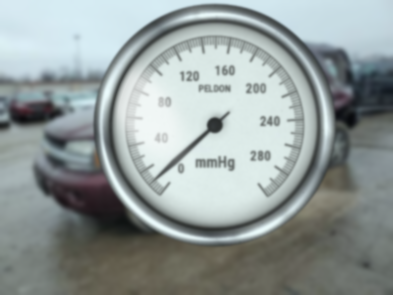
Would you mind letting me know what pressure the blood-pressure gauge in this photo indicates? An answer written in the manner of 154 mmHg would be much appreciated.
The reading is 10 mmHg
